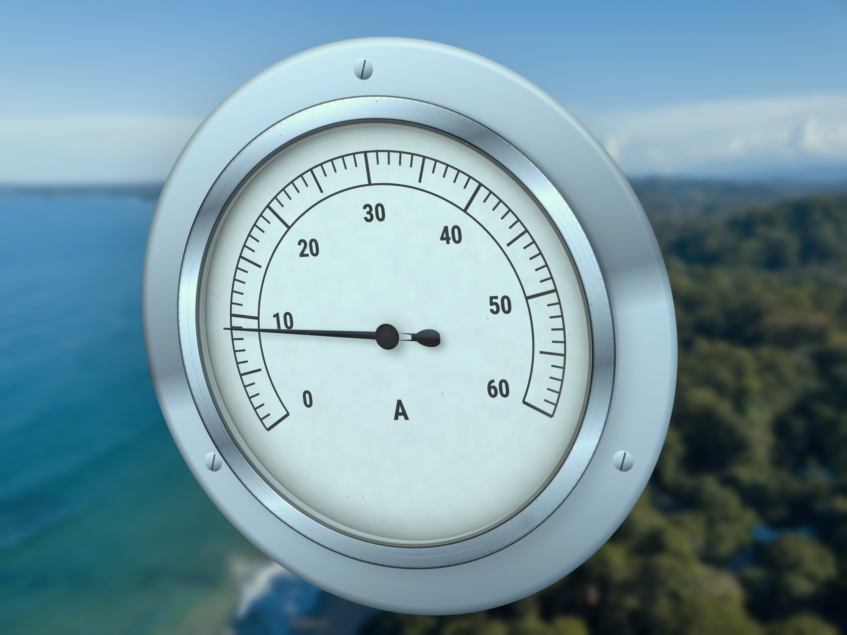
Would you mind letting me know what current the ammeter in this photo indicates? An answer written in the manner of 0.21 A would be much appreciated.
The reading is 9 A
